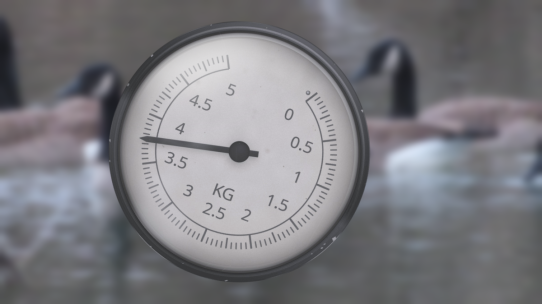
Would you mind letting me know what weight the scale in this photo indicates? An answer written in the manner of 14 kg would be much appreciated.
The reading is 3.75 kg
